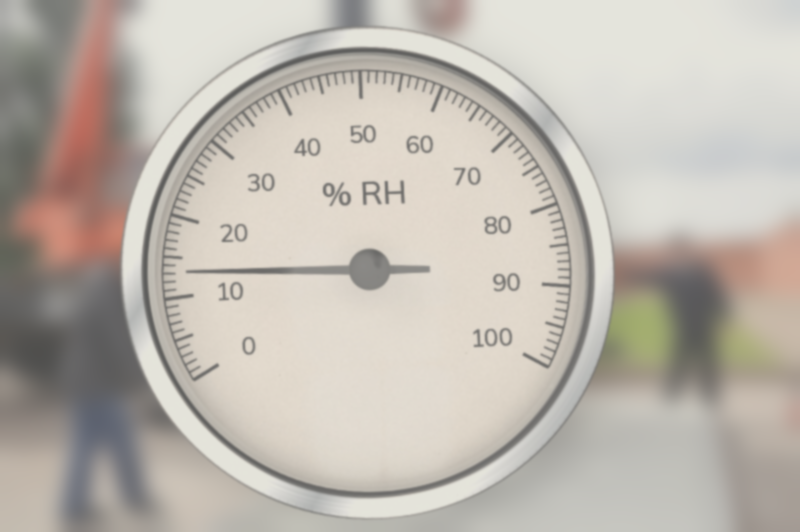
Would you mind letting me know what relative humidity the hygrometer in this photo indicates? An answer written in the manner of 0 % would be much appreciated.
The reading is 13 %
